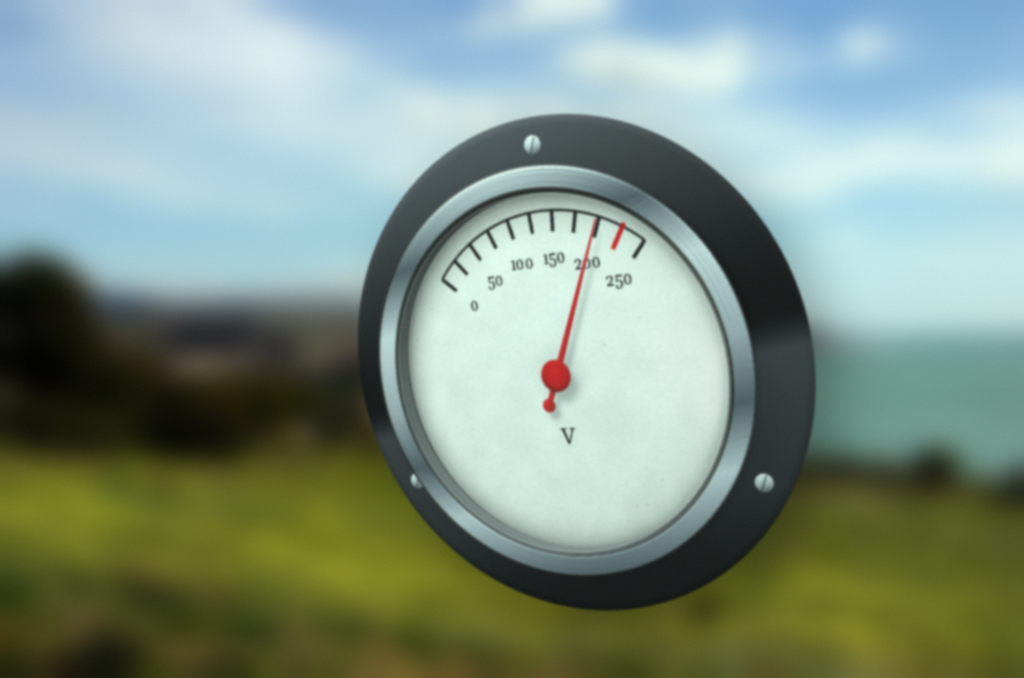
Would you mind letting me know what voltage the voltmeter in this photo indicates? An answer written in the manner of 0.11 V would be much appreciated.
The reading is 200 V
